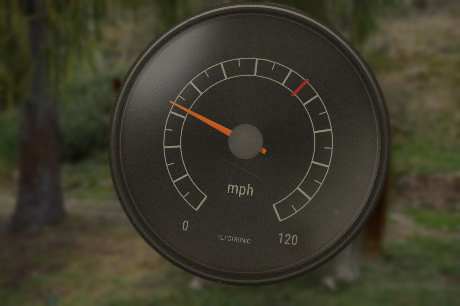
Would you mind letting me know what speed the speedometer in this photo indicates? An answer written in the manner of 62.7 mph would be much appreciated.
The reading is 32.5 mph
